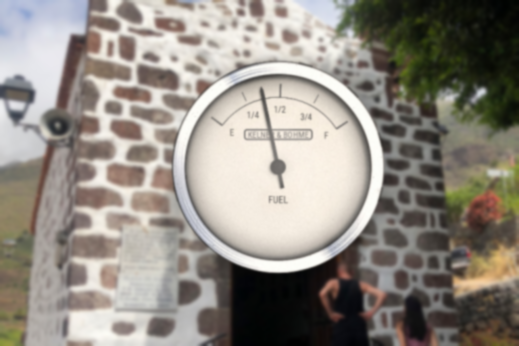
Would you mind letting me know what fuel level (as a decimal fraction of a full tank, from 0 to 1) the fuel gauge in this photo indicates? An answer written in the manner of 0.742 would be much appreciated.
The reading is 0.375
